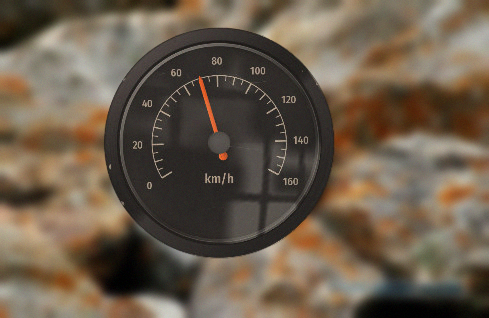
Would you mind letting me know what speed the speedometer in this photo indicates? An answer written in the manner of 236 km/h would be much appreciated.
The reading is 70 km/h
